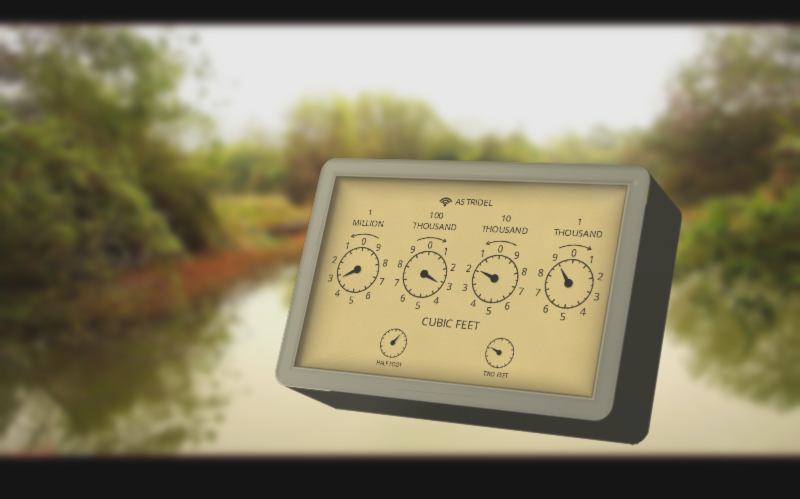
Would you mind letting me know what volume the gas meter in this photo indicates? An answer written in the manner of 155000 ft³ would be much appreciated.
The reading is 331900 ft³
